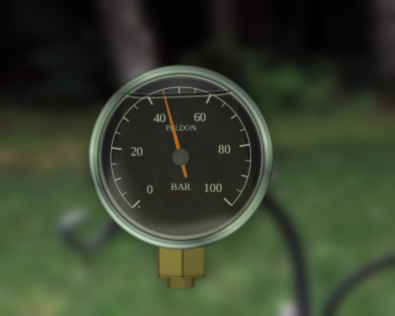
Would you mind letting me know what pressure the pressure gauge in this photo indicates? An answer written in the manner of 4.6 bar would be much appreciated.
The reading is 45 bar
